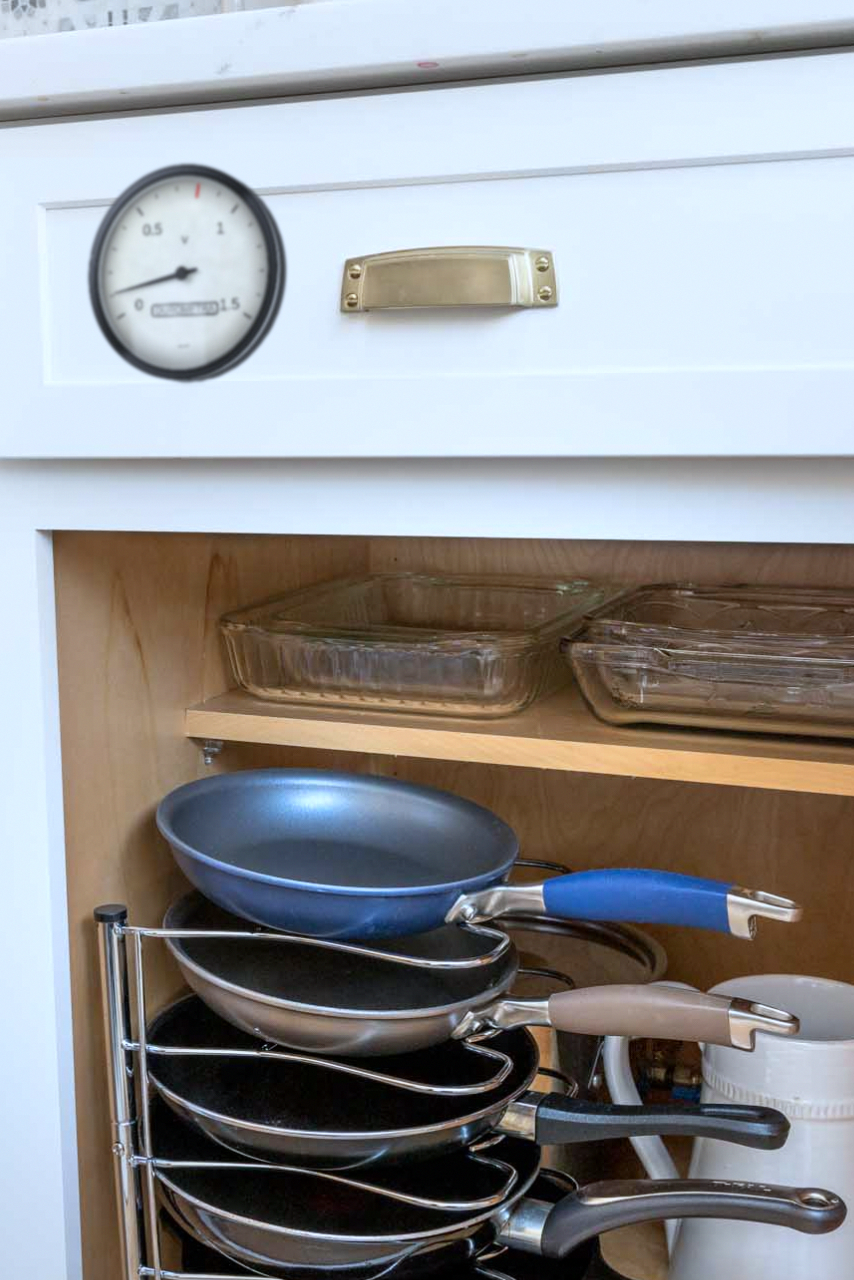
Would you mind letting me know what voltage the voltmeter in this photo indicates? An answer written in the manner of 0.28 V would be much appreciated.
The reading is 0.1 V
